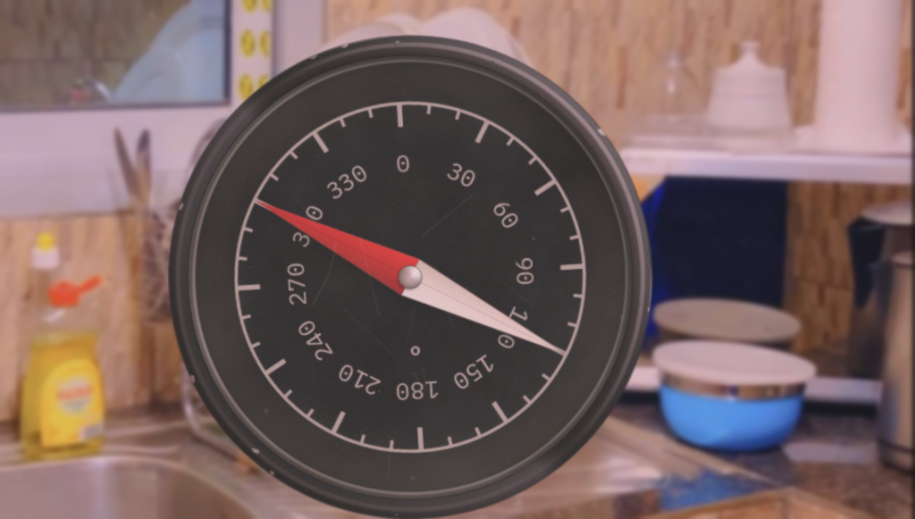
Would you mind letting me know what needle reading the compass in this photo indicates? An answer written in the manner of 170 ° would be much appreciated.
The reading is 300 °
